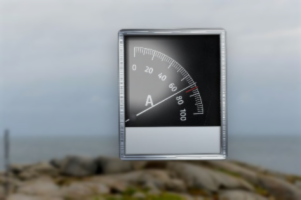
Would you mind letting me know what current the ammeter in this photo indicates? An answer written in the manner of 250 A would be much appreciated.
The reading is 70 A
